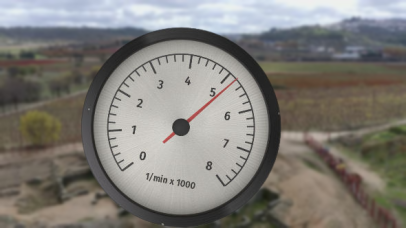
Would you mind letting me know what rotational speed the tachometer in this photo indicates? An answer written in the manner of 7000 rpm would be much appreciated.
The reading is 5200 rpm
